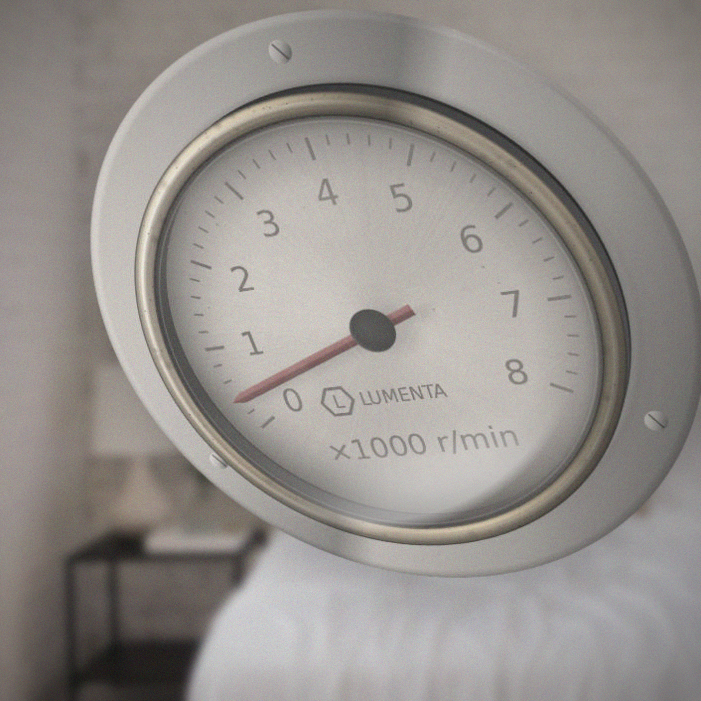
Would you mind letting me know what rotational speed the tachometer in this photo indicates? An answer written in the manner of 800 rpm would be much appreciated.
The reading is 400 rpm
